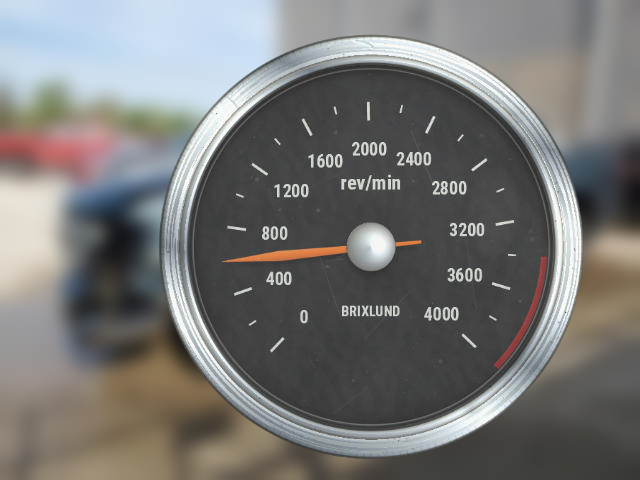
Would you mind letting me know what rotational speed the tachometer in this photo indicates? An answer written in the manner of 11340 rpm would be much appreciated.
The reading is 600 rpm
